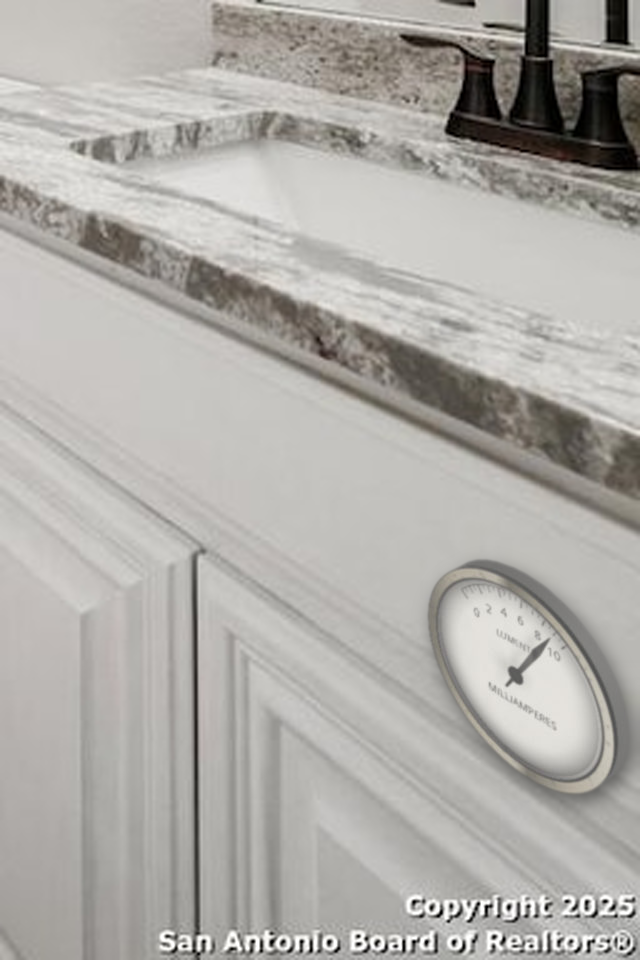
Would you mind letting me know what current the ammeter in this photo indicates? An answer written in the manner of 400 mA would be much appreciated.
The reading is 9 mA
